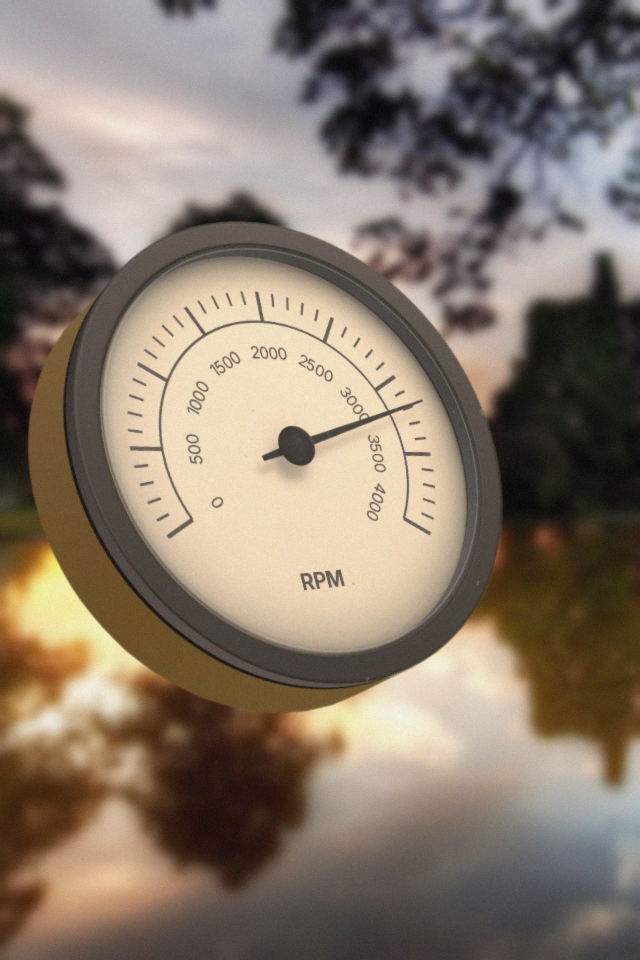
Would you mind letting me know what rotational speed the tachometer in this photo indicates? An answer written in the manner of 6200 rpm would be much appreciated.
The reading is 3200 rpm
